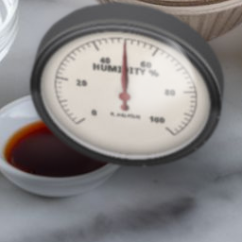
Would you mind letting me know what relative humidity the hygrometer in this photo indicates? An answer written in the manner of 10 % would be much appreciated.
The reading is 50 %
